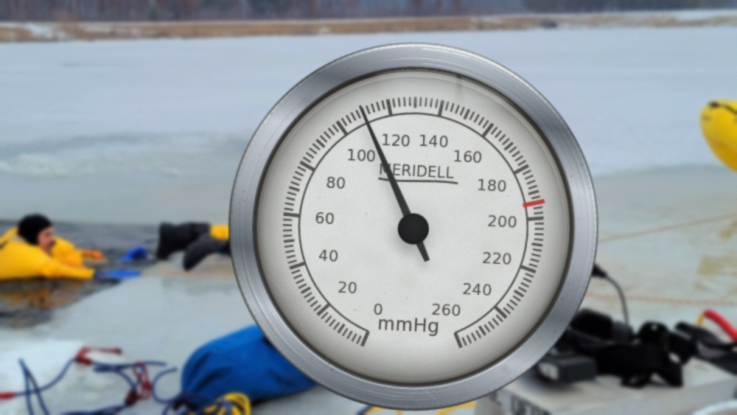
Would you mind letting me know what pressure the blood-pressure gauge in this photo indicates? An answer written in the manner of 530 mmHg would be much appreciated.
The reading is 110 mmHg
